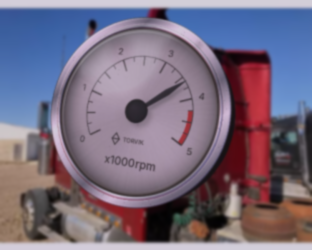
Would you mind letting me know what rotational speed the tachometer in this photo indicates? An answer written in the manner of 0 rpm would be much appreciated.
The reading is 3625 rpm
